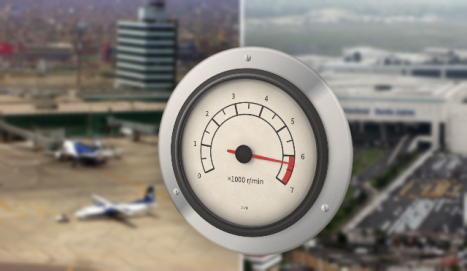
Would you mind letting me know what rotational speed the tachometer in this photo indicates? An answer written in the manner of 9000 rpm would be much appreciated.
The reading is 6250 rpm
